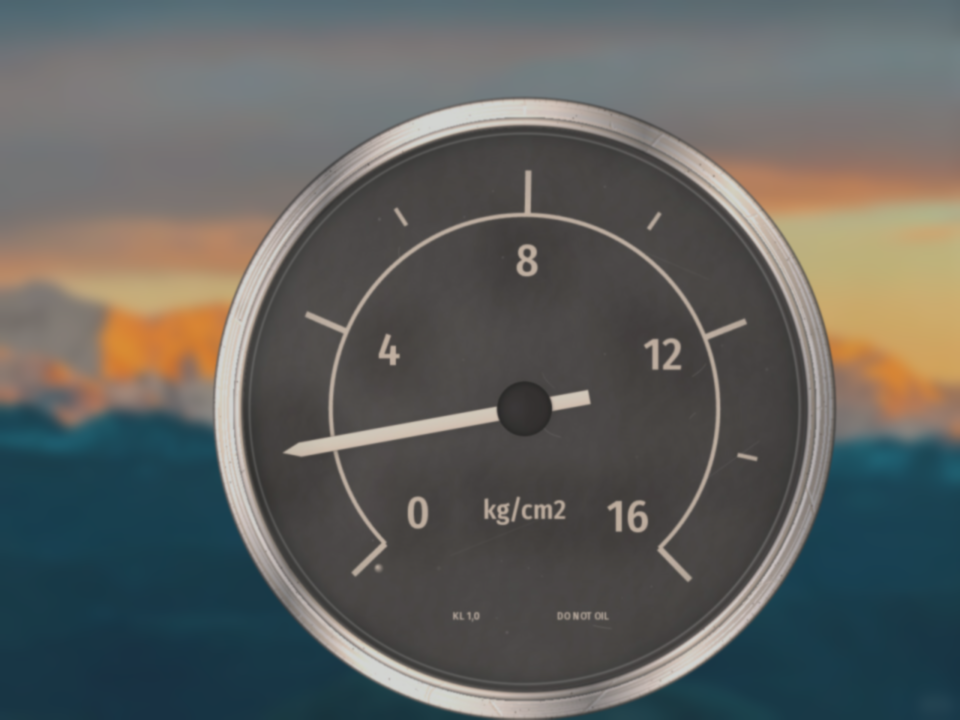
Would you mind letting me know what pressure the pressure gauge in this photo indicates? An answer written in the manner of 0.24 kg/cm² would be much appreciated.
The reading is 2 kg/cm²
